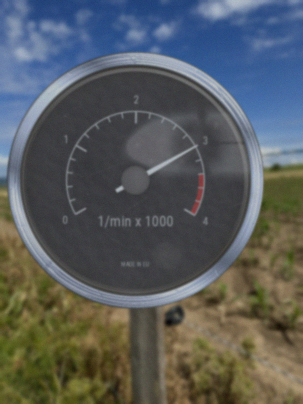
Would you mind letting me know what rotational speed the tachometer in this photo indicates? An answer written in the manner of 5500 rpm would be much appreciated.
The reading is 3000 rpm
